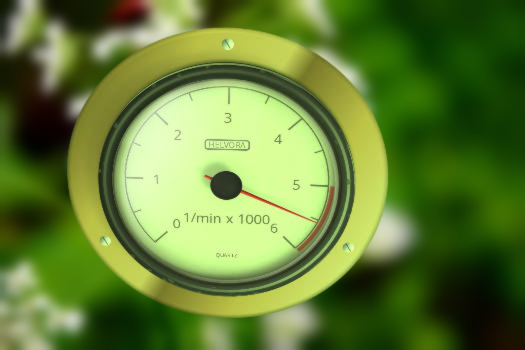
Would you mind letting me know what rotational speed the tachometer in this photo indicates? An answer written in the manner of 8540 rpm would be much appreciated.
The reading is 5500 rpm
